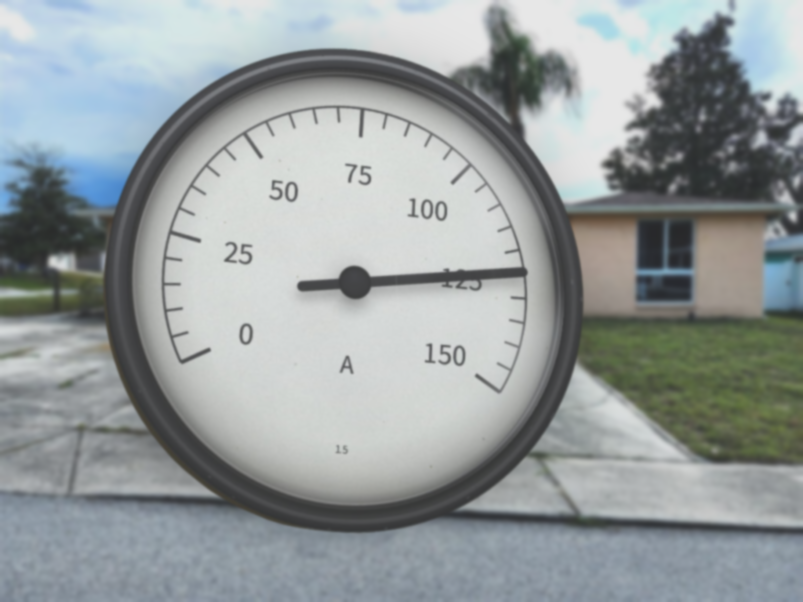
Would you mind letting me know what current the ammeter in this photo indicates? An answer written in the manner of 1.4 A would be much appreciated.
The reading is 125 A
